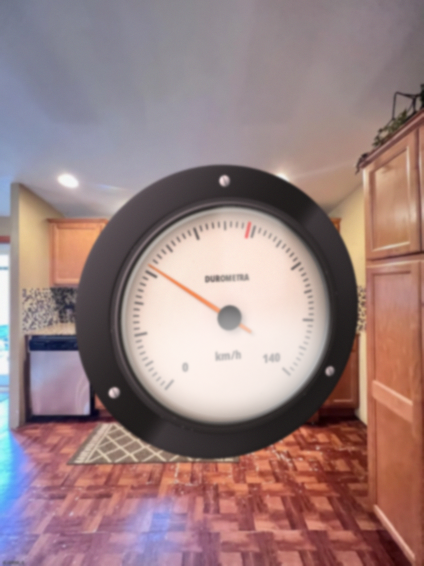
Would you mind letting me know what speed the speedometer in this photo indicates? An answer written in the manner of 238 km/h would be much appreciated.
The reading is 42 km/h
